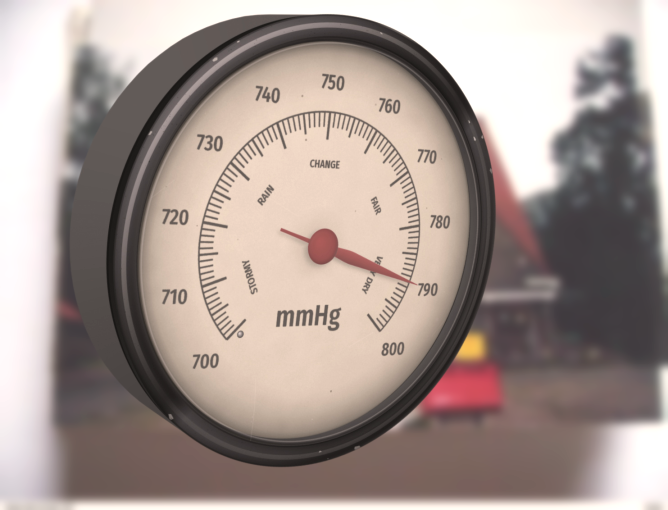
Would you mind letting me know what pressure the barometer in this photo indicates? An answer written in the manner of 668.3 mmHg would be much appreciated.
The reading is 790 mmHg
